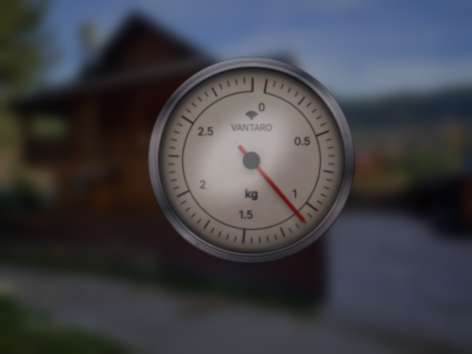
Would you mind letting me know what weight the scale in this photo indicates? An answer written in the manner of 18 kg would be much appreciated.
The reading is 1.1 kg
